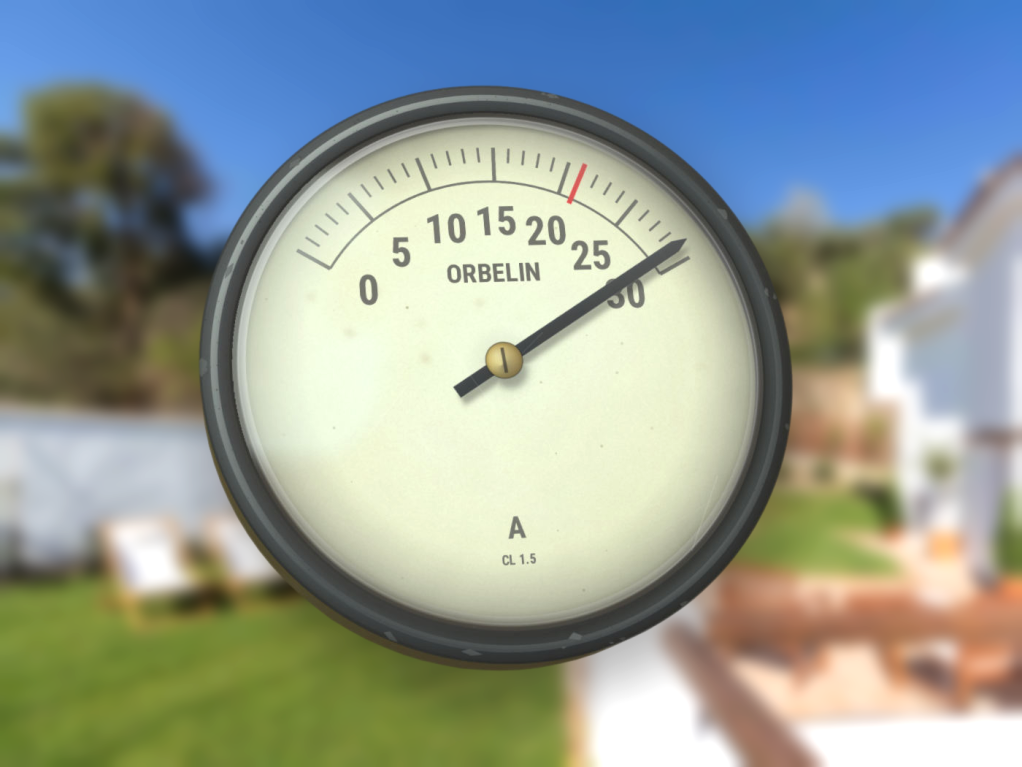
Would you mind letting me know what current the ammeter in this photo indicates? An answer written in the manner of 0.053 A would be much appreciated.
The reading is 29 A
